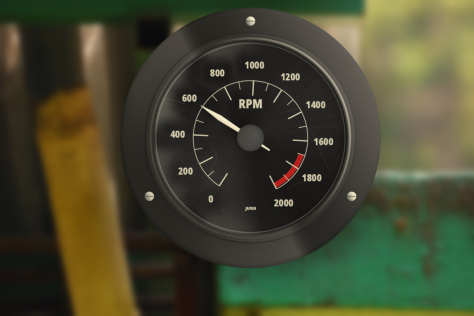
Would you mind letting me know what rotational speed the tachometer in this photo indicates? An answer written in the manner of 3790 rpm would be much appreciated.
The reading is 600 rpm
